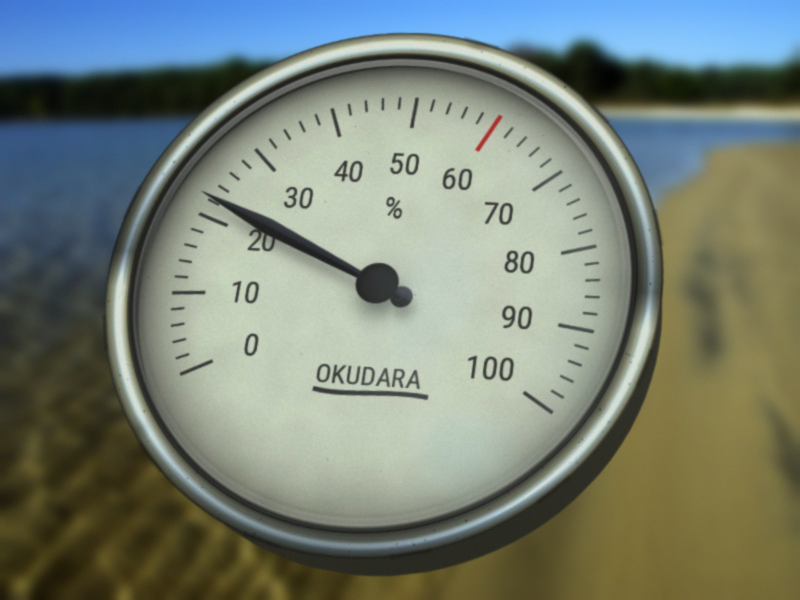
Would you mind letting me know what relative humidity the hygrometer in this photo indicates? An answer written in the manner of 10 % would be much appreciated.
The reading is 22 %
